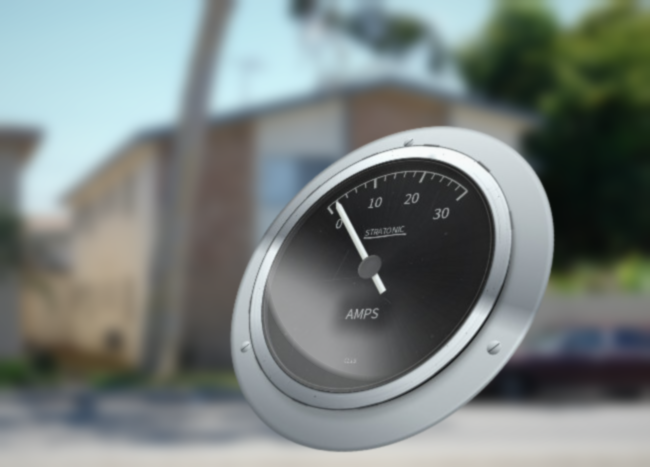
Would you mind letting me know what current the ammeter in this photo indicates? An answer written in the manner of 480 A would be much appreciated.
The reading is 2 A
